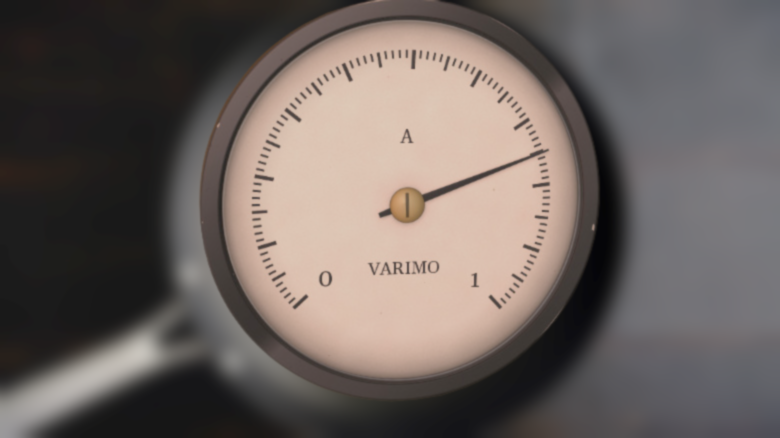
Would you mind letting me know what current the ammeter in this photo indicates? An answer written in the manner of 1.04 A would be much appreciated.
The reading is 0.75 A
